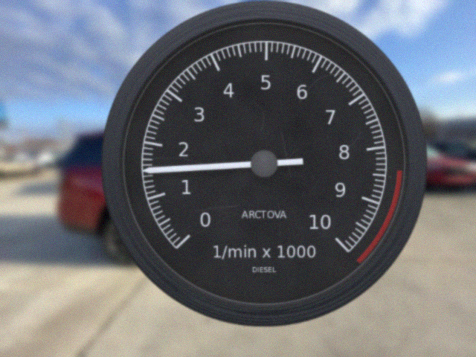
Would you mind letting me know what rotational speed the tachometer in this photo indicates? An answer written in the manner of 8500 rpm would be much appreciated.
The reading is 1500 rpm
